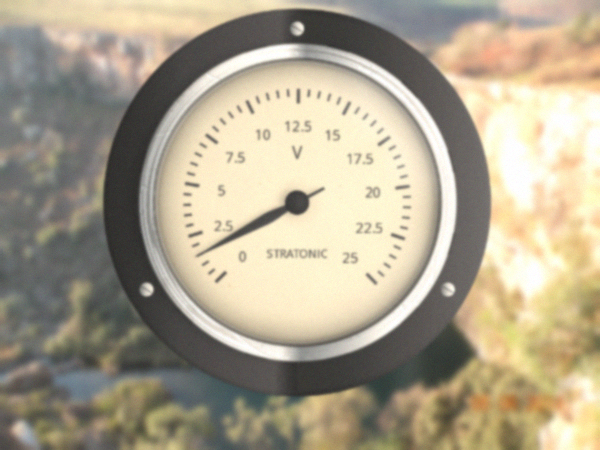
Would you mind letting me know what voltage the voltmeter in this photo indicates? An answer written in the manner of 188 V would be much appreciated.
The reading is 1.5 V
